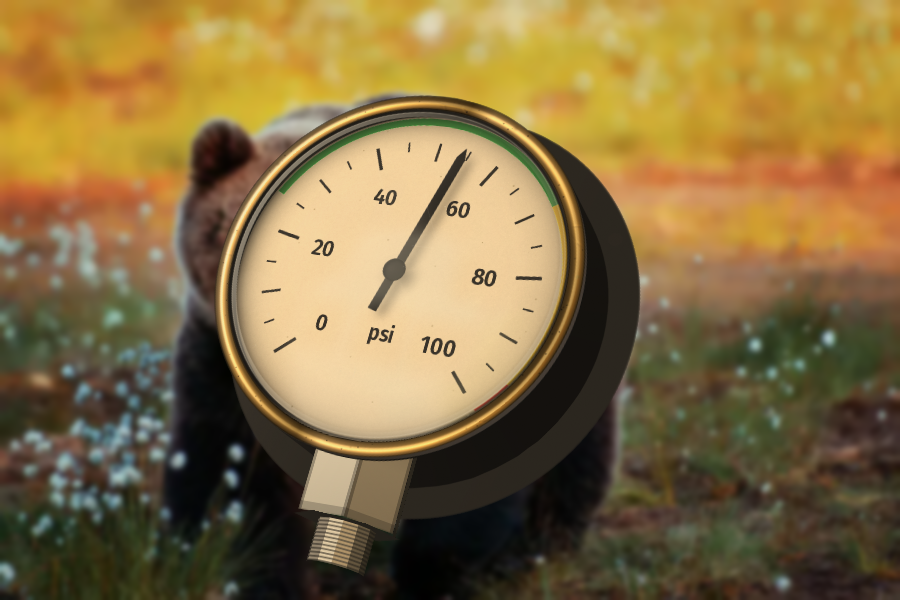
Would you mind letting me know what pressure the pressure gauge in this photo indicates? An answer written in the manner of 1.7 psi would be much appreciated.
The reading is 55 psi
